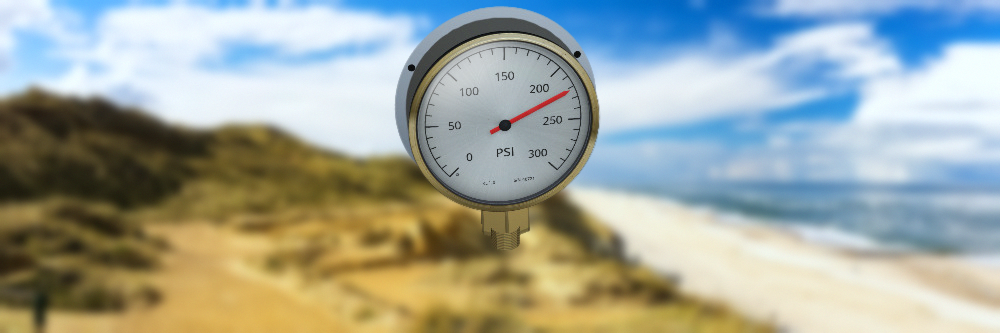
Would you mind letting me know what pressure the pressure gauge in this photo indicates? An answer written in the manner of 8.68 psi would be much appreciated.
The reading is 220 psi
